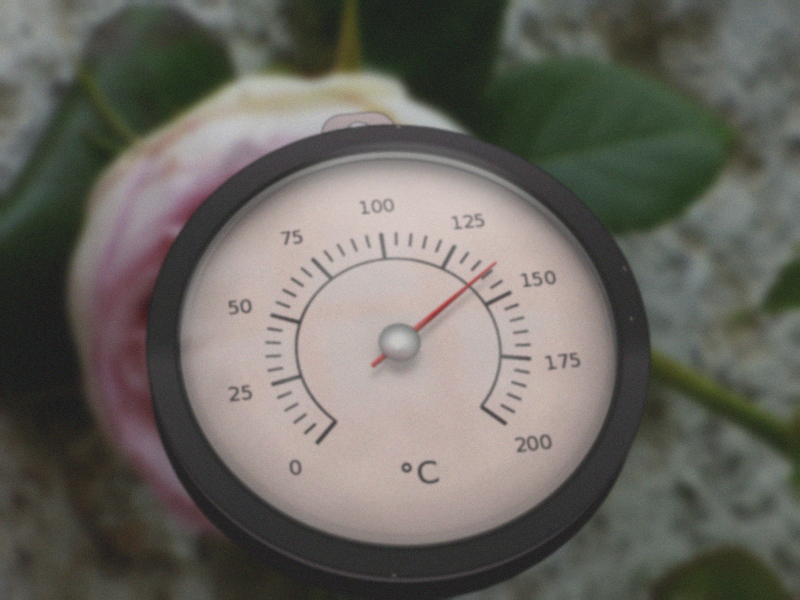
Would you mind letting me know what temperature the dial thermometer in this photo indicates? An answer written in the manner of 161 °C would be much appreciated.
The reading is 140 °C
